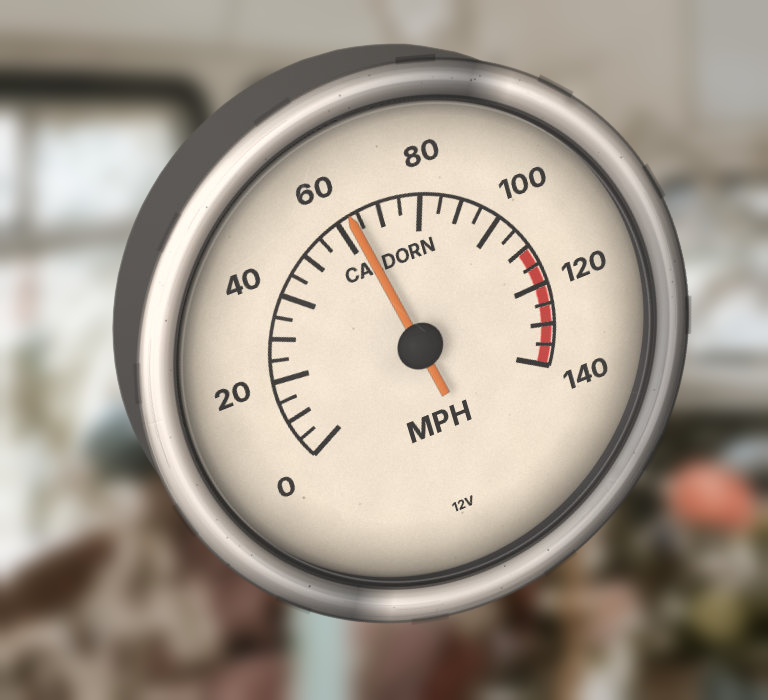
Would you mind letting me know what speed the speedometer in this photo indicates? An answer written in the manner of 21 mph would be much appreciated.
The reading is 62.5 mph
